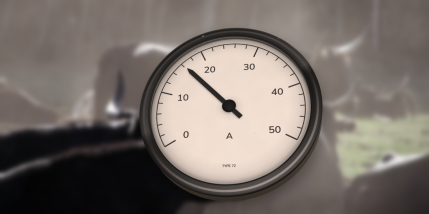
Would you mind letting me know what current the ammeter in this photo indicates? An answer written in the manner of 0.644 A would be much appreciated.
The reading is 16 A
